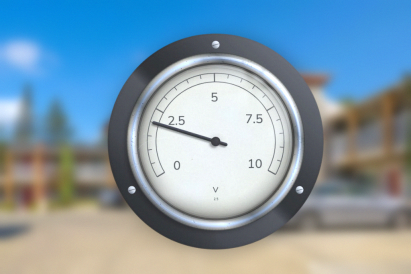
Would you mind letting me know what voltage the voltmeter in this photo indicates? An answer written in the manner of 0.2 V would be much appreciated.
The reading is 2 V
